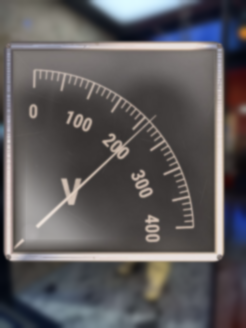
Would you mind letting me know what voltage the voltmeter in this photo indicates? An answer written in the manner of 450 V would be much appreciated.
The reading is 210 V
